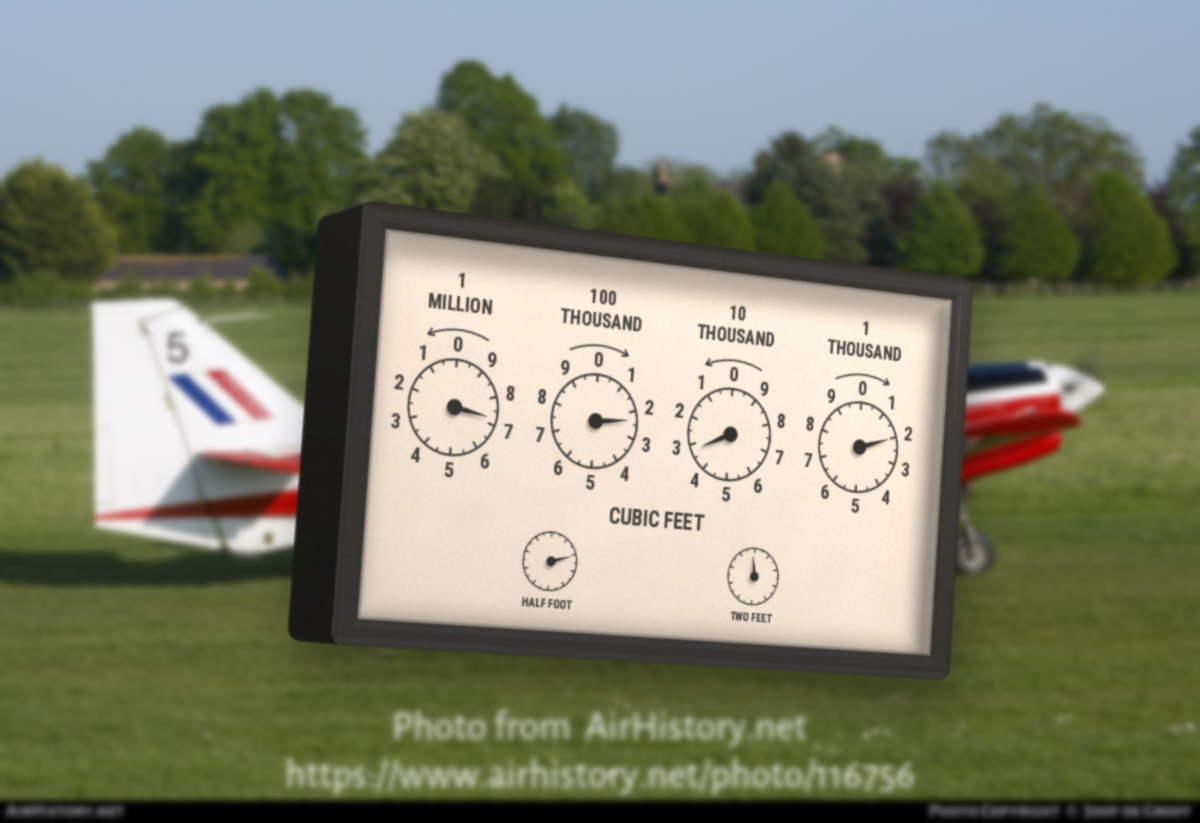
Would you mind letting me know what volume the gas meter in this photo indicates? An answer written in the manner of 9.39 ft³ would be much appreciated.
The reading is 723200 ft³
